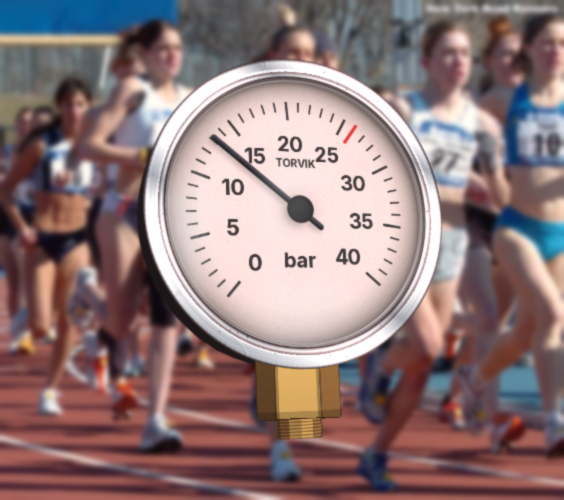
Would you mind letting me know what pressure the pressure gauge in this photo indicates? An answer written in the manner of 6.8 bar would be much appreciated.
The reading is 13 bar
